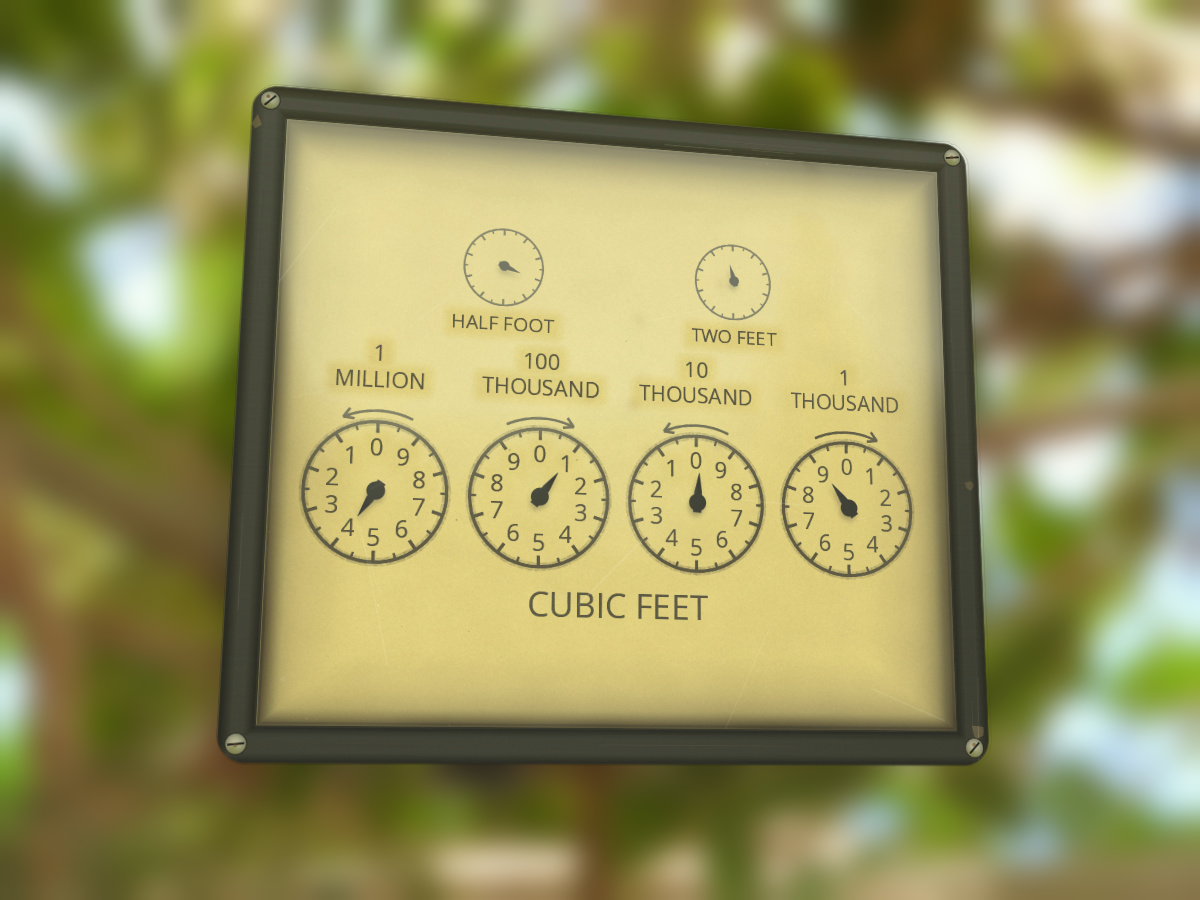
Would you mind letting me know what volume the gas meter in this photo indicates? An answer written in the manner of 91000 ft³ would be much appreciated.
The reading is 409900 ft³
